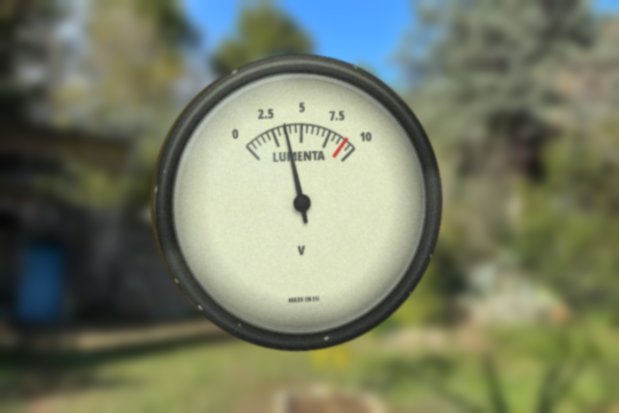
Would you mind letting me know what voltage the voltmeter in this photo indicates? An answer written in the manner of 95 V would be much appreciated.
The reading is 3.5 V
